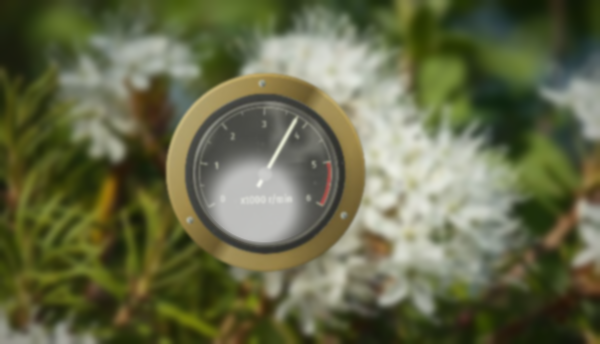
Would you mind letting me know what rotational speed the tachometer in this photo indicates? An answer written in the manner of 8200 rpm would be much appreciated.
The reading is 3750 rpm
